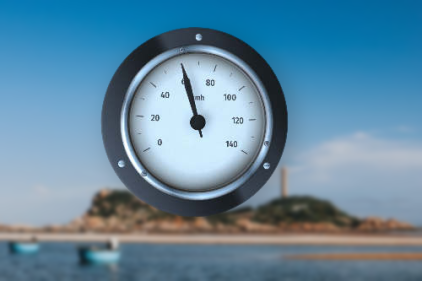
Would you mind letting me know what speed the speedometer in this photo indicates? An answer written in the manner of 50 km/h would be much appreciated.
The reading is 60 km/h
